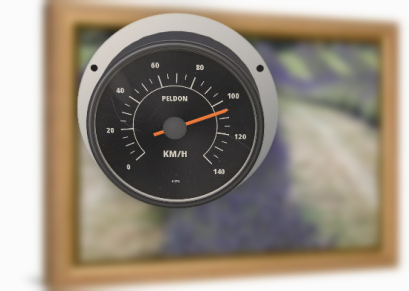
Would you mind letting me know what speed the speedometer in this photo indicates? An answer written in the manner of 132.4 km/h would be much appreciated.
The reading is 105 km/h
